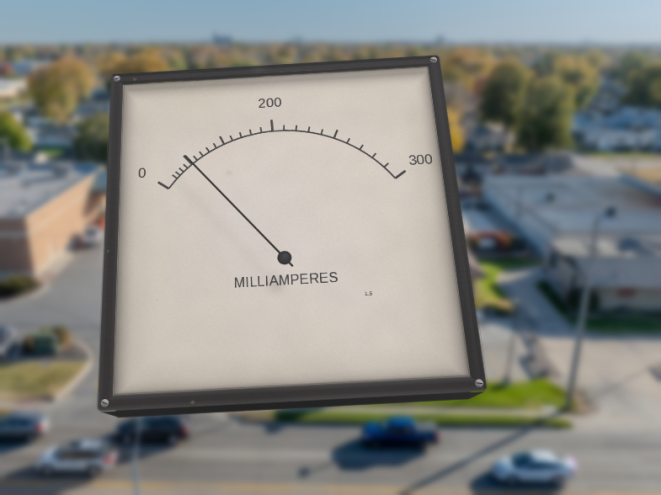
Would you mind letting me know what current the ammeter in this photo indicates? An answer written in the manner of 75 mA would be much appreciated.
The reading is 100 mA
